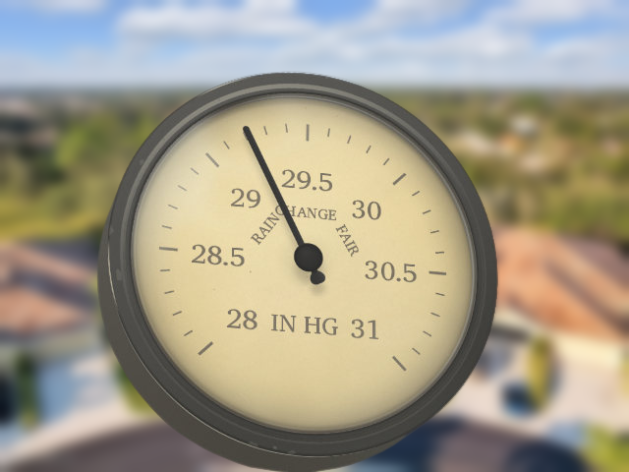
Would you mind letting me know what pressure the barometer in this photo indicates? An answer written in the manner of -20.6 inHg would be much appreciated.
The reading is 29.2 inHg
